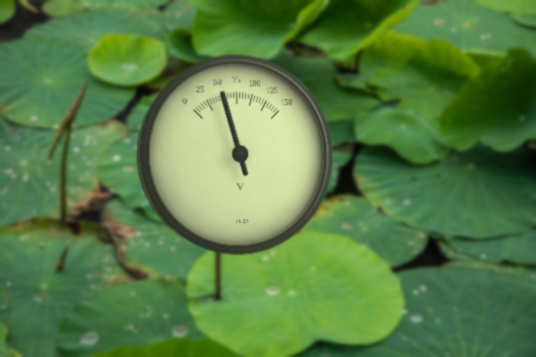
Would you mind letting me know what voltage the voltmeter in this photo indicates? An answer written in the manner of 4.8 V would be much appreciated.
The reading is 50 V
